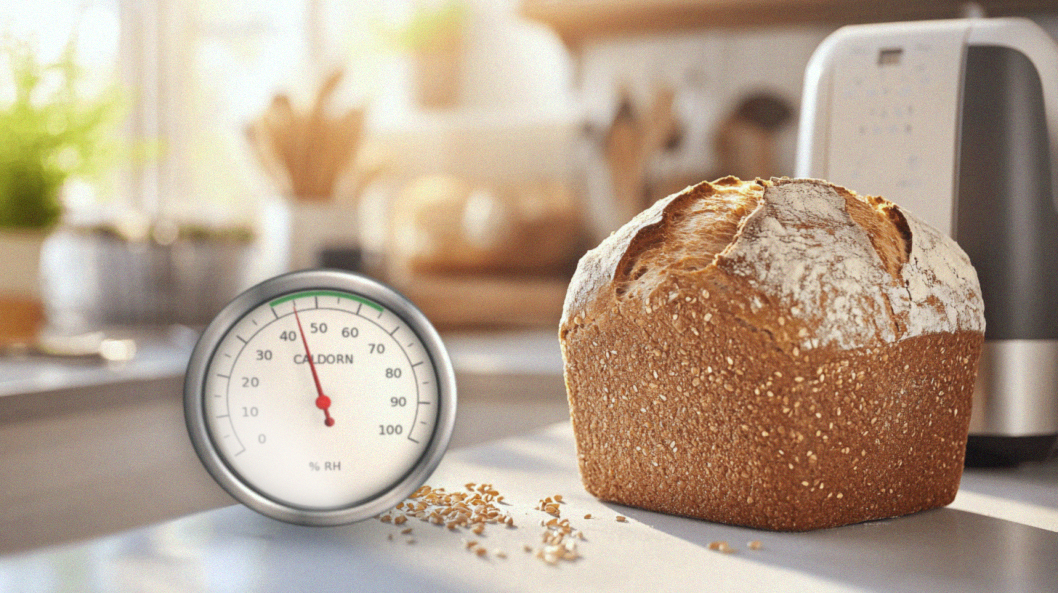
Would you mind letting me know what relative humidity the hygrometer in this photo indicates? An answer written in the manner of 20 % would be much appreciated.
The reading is 45 %
